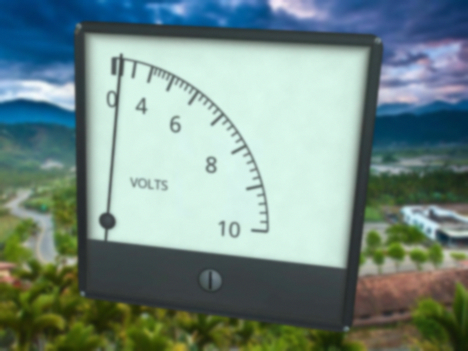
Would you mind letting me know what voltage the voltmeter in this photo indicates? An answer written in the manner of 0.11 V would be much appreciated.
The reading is 2 V
